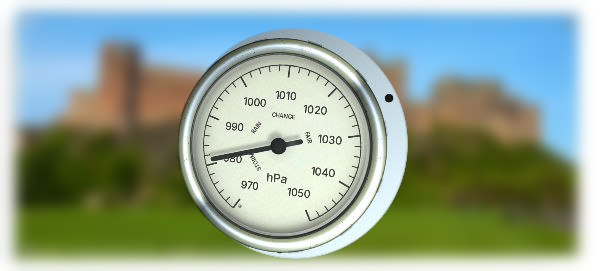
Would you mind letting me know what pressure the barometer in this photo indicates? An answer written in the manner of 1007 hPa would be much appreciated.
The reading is 981 hPa
